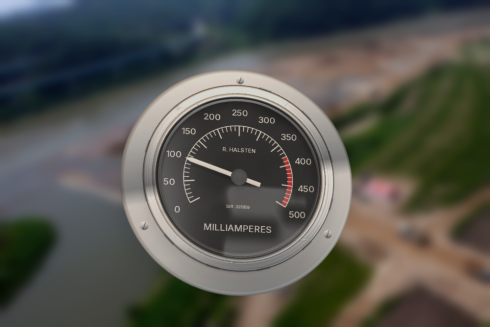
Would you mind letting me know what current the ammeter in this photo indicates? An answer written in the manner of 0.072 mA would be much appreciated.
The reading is 100 mA
